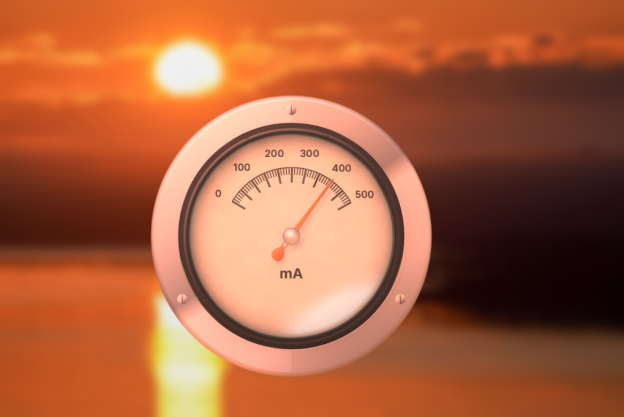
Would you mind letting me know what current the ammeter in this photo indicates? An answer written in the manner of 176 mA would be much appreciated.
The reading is 400 mA
